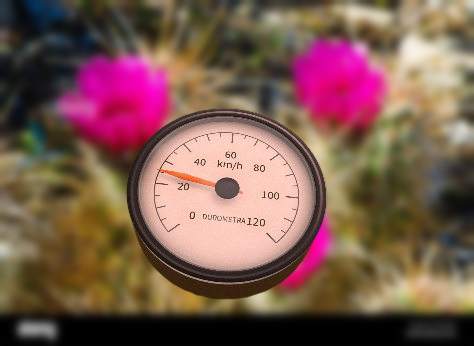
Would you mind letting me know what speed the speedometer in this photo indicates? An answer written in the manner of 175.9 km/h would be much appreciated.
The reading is 25 km/h
